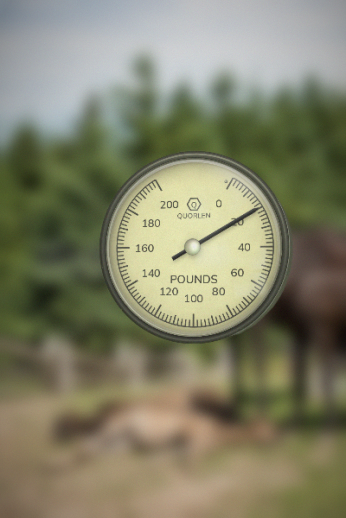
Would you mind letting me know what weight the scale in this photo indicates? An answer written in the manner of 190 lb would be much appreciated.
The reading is 20 lb
